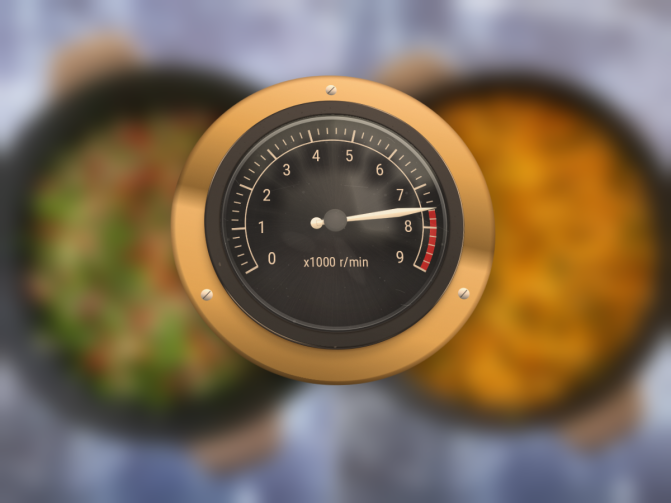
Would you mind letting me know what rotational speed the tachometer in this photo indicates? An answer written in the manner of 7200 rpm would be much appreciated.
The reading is 7600 rpm
